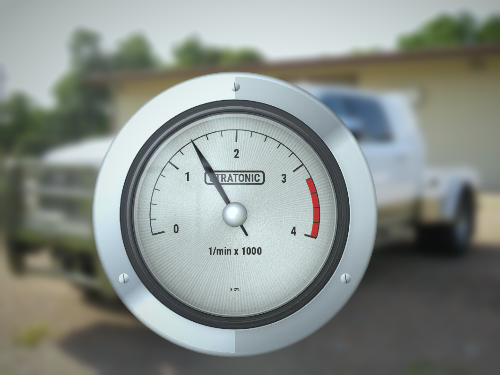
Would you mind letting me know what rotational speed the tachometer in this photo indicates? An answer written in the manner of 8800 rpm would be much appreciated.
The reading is 1400 rpm
